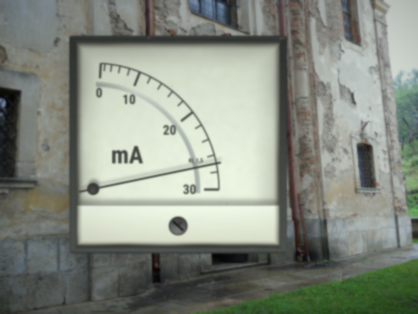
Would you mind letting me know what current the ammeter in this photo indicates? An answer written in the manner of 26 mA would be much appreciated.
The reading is 27 mA
